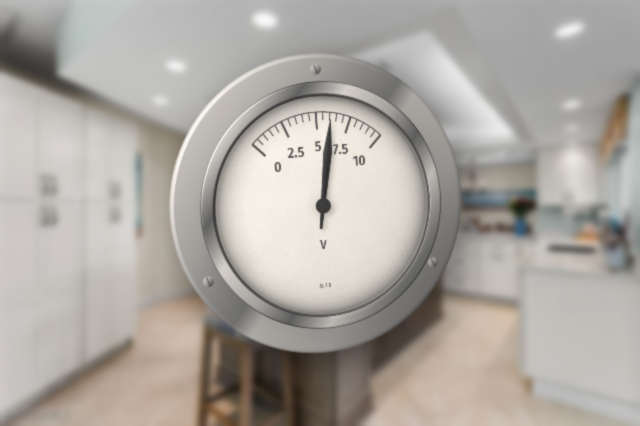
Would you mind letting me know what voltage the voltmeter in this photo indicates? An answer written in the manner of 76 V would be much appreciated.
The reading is 6 V
